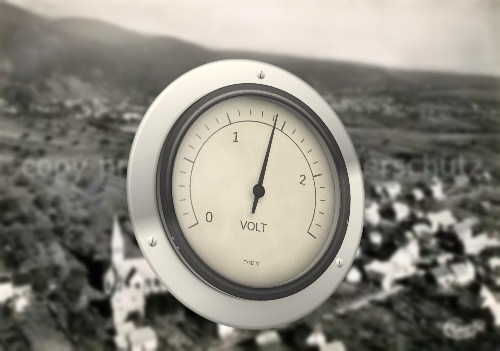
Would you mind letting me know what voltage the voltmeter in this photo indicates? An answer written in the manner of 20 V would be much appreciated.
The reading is 1.4 V
